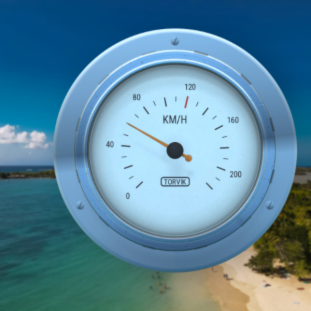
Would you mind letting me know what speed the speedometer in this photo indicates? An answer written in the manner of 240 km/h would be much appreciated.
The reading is 60 km/h
